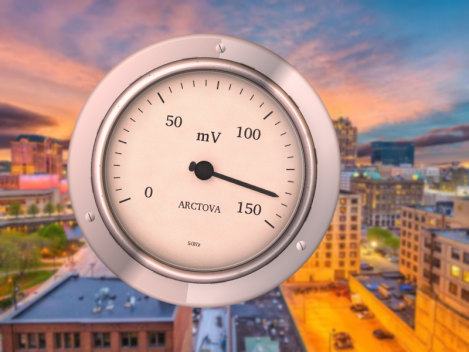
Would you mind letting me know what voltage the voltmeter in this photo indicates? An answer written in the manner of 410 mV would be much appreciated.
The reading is 137.5 mV
